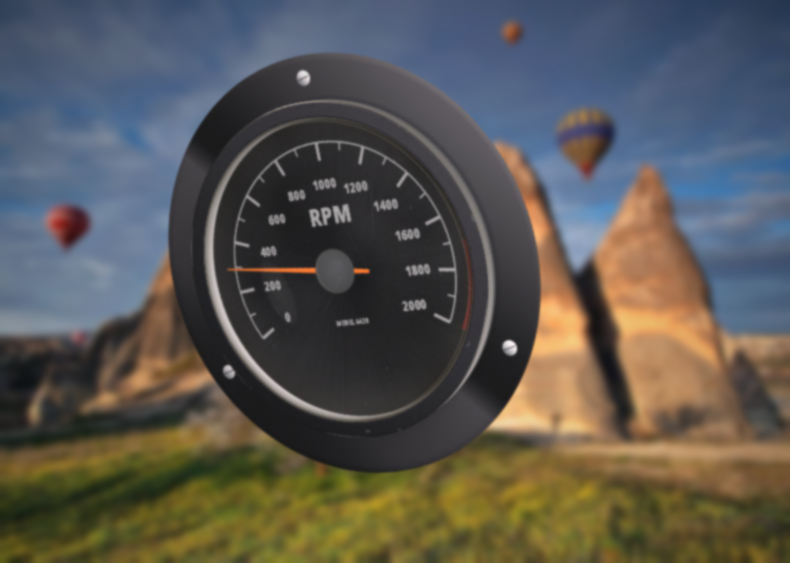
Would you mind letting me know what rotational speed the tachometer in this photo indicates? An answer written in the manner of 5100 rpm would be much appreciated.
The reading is 300 rpm
